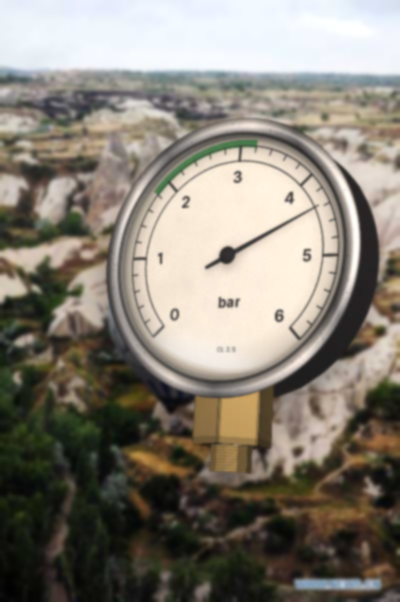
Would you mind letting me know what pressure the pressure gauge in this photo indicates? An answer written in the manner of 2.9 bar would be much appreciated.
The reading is 4.4 bar
